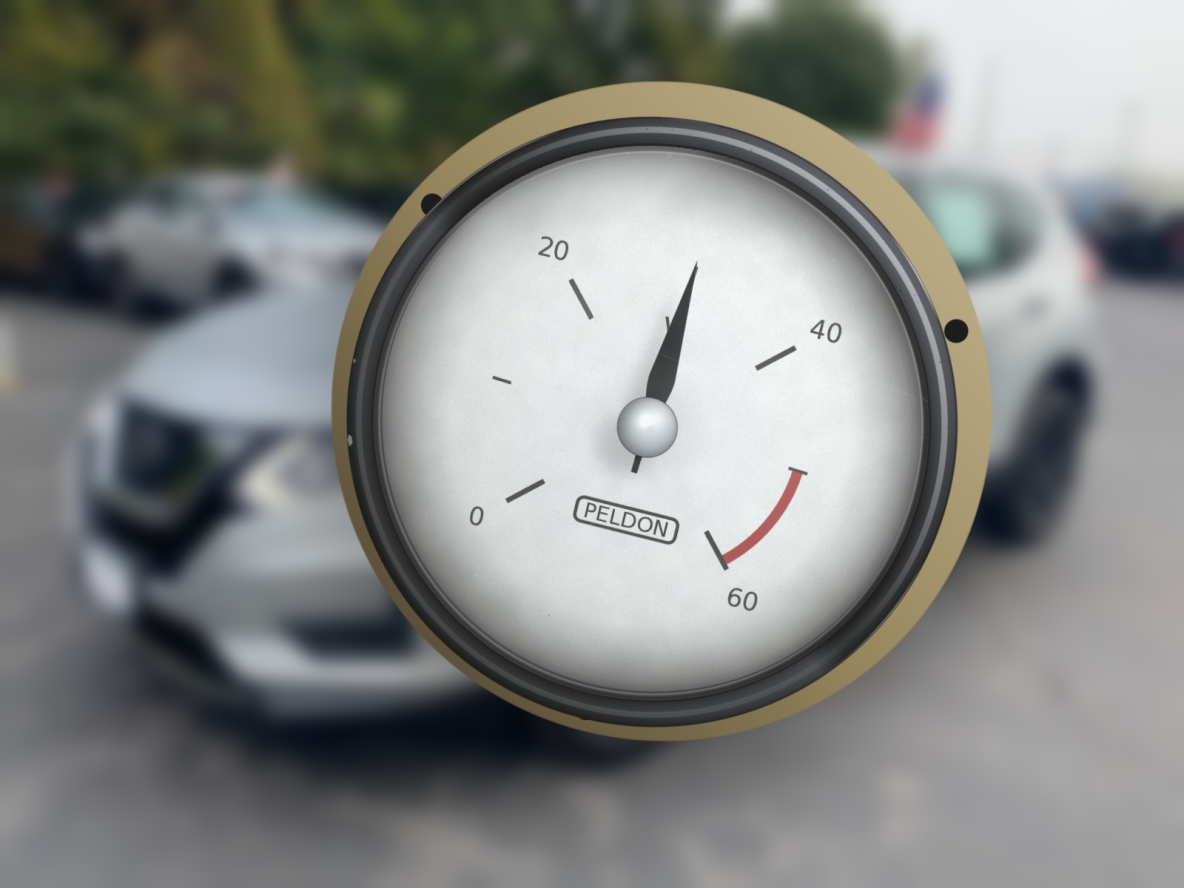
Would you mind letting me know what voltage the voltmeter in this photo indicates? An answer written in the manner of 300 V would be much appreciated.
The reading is 30 V
